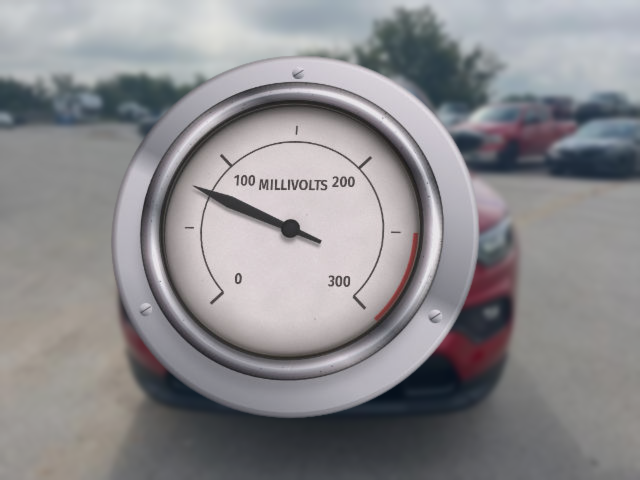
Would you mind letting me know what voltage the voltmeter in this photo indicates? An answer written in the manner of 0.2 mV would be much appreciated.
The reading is 75 mV
